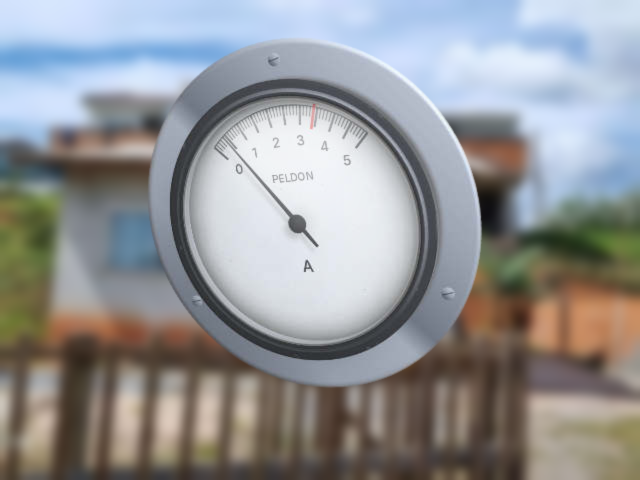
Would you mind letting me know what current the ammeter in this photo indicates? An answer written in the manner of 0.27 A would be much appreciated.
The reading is 0.5 A
